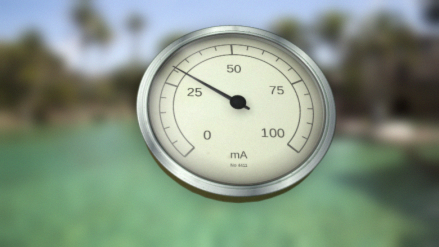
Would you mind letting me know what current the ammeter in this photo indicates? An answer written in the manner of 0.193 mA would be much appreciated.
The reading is 30 mA
